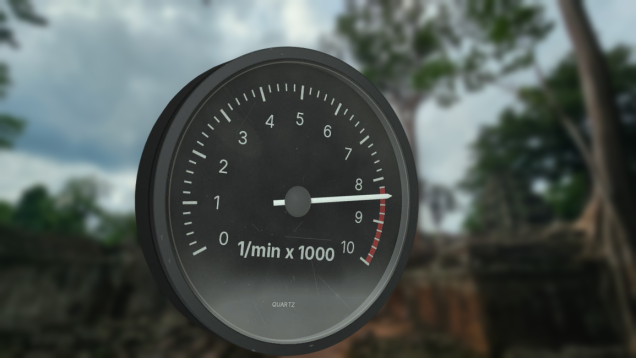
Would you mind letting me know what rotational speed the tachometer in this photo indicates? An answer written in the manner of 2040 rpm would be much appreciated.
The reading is 8400 rpm
